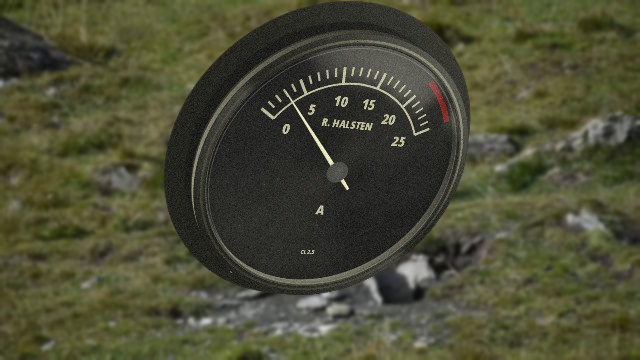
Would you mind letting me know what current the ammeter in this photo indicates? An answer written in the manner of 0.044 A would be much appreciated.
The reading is 3 A
